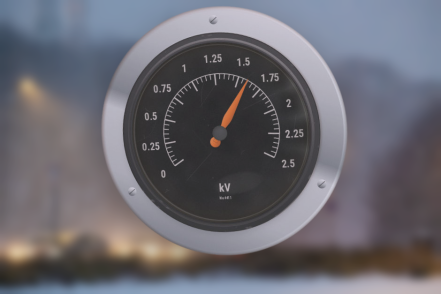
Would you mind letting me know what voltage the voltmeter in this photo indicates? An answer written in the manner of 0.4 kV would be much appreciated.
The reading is 1.6 kV
